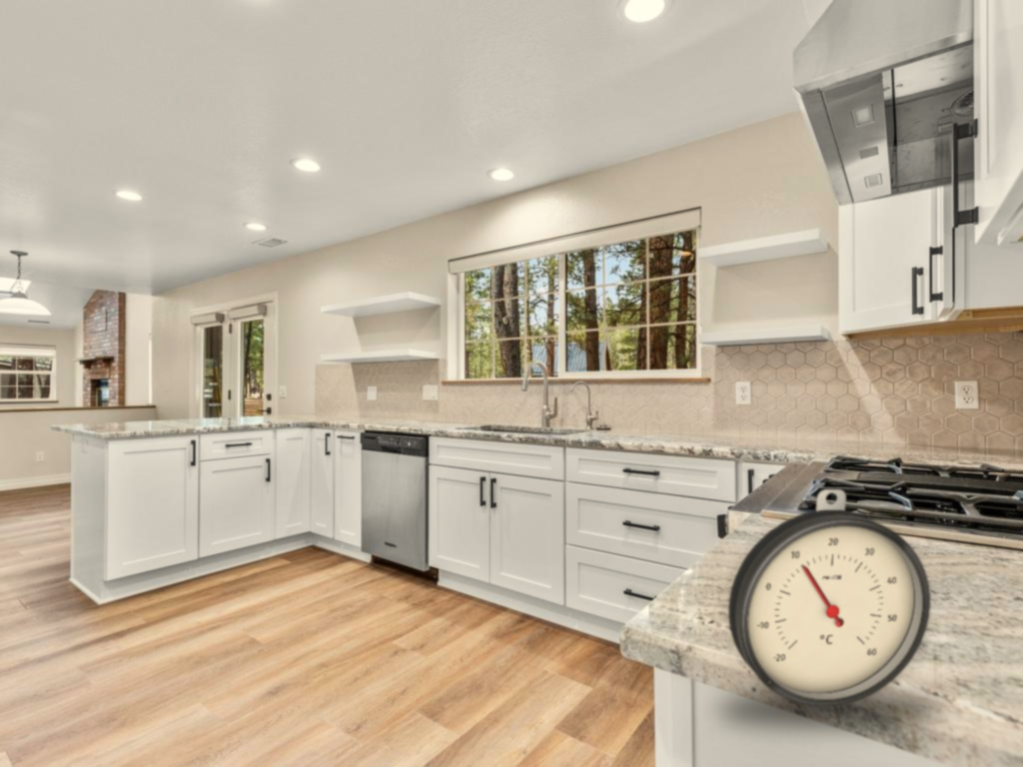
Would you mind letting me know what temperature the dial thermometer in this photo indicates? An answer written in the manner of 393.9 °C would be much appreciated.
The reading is 10 °C
